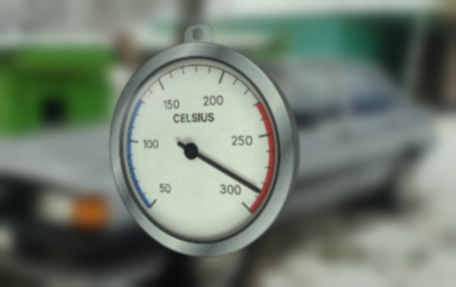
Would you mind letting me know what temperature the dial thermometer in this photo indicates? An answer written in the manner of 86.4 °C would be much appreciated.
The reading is 285 °C
